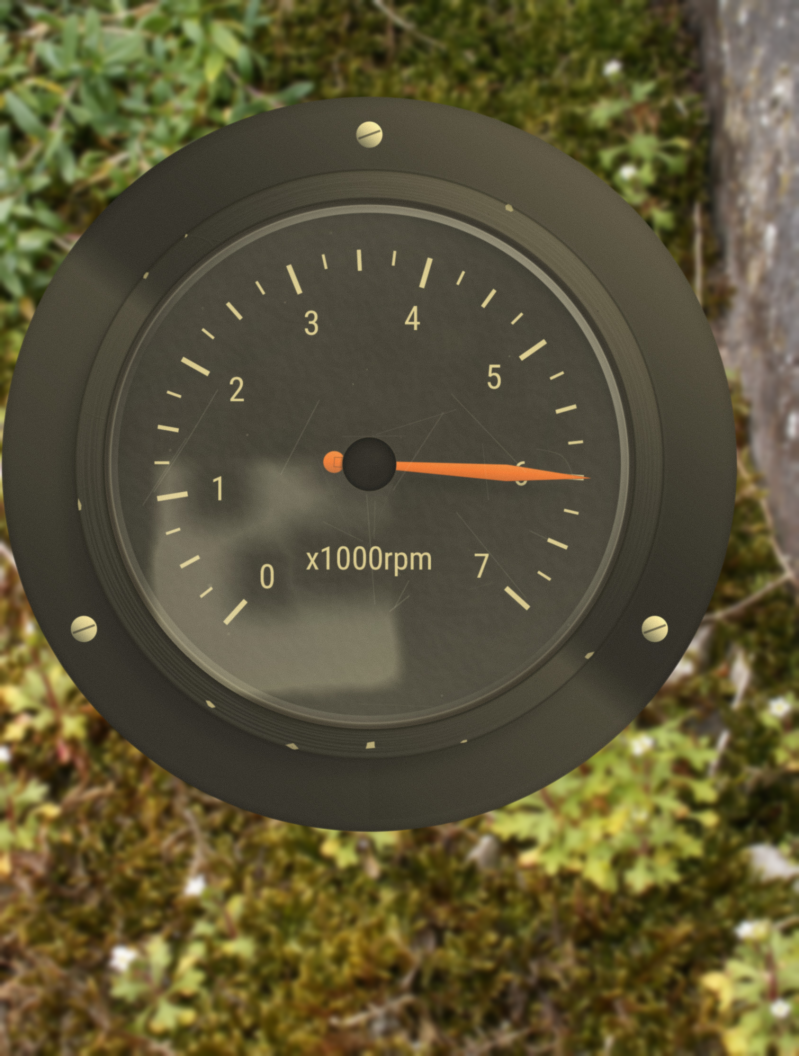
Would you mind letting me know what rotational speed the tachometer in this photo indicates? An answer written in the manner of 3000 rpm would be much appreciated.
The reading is 6000 rpm
